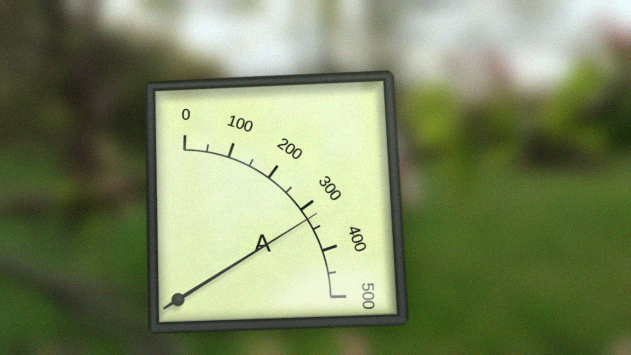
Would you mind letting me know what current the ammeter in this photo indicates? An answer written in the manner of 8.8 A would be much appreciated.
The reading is 325 A
